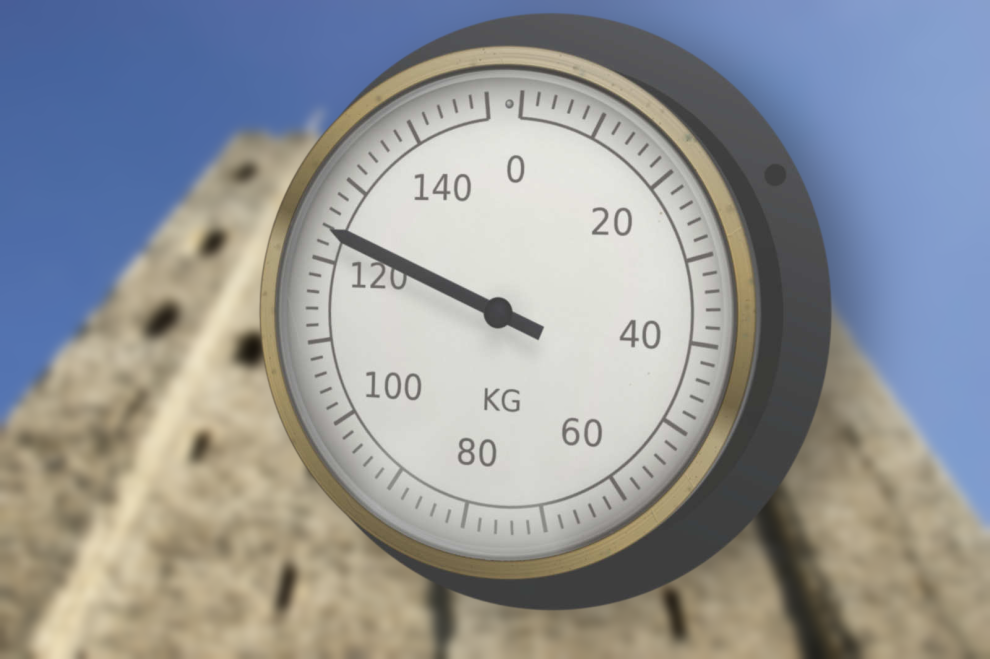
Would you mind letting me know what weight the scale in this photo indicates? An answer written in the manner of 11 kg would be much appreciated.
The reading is 124 kg
